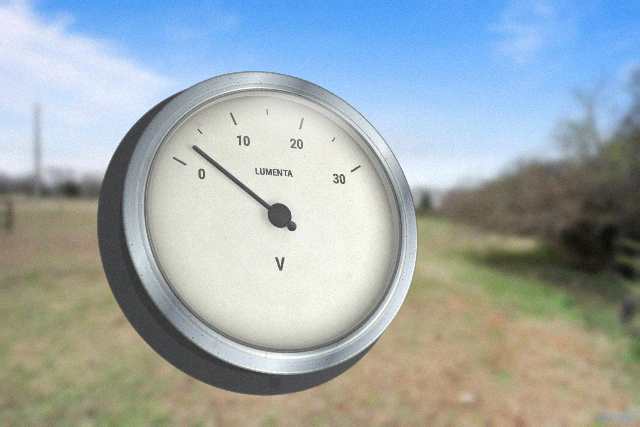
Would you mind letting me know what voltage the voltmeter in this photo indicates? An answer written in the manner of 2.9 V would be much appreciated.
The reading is 2.5 V
